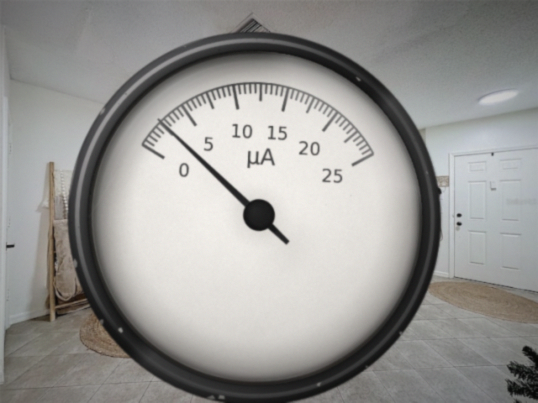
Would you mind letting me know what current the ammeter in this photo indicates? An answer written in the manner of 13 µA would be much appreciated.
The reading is 2.5 µA
